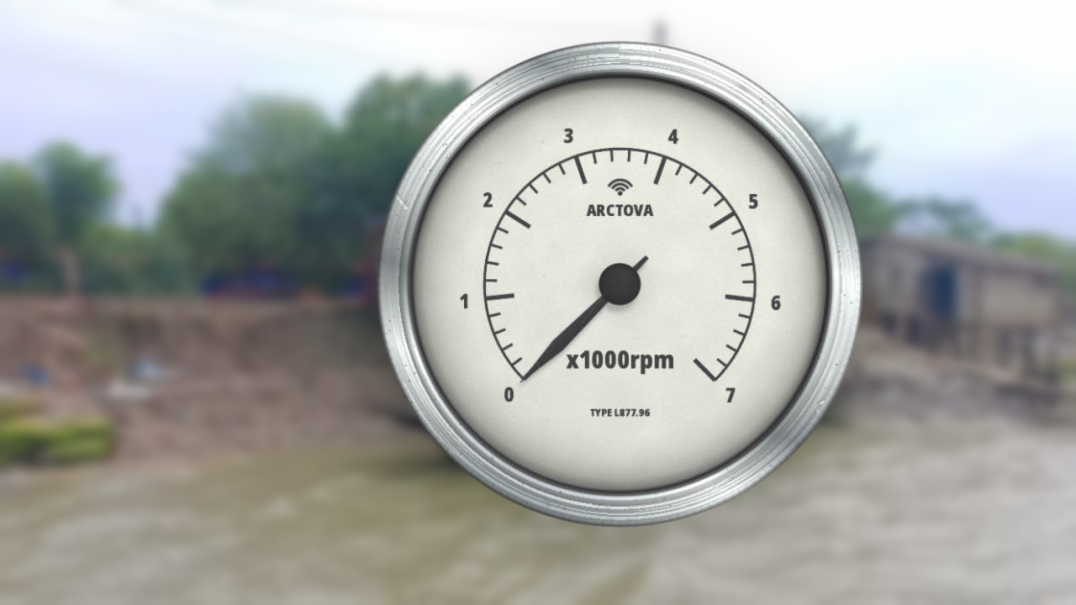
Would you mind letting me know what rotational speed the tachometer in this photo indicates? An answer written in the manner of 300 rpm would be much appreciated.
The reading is 0 rpm
